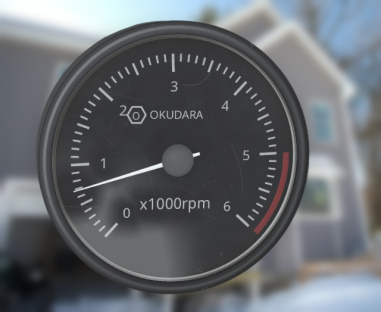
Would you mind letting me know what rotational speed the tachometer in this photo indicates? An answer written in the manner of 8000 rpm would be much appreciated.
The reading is 700 rpm
